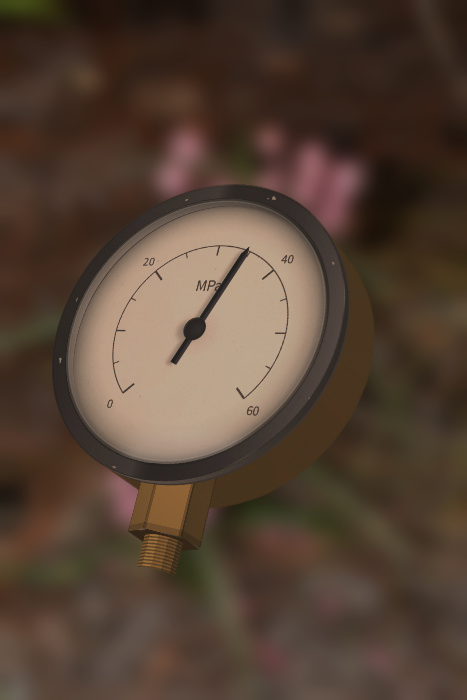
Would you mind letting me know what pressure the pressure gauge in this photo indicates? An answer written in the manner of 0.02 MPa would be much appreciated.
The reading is 35 MPa
